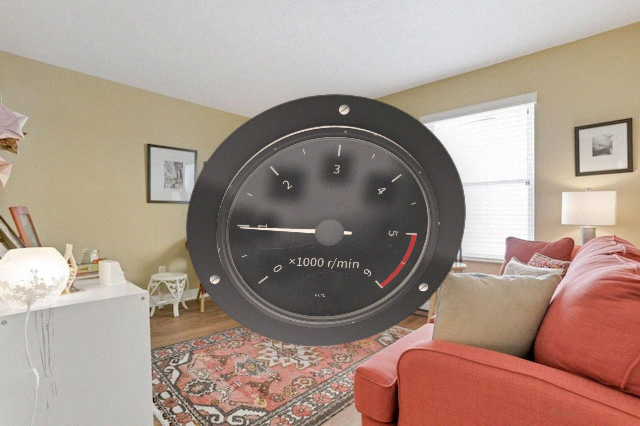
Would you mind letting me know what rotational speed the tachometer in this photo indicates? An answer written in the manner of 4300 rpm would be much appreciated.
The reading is 1000 rpm
